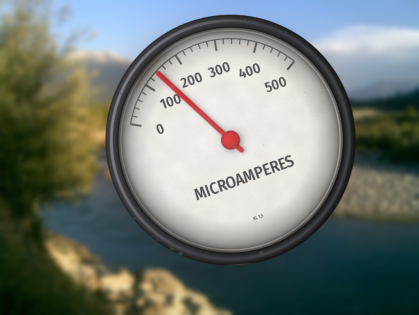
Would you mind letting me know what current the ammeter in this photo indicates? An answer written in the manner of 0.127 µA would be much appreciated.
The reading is 140 µA
